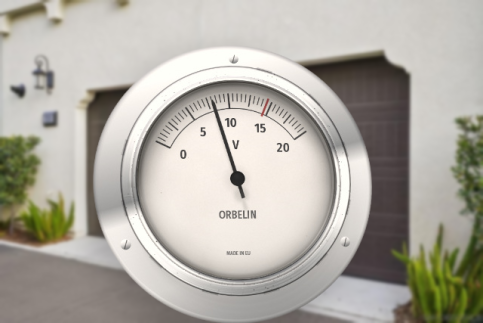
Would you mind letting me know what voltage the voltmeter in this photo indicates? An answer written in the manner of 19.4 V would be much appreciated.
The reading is 8 V
